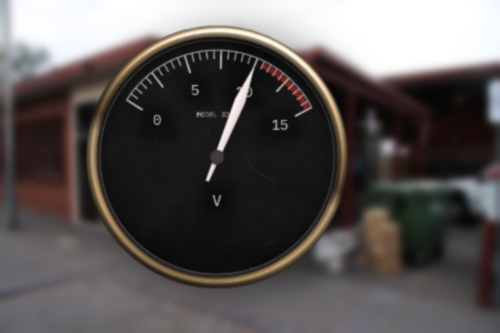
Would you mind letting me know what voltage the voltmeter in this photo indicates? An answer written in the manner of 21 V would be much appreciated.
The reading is 10 V
